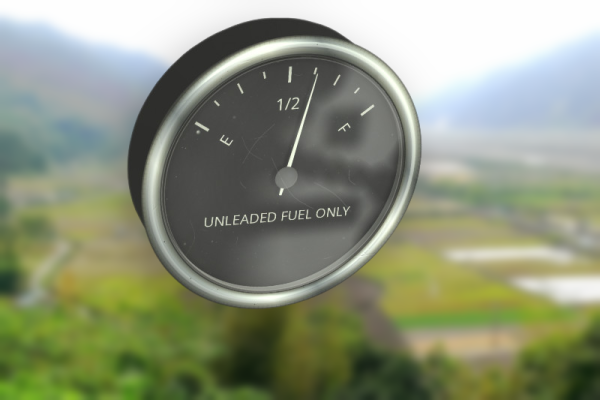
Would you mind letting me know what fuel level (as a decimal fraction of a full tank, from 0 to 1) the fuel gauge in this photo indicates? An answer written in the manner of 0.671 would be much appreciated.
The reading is 0.625
